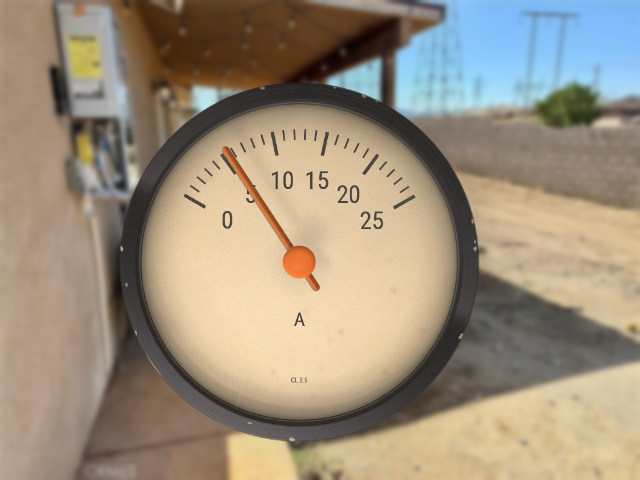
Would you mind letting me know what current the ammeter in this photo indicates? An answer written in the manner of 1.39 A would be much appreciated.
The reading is 5.5 A
